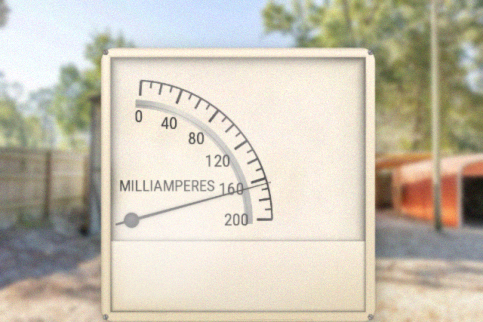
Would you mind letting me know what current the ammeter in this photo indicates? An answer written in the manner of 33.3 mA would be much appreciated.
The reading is 165 mA
